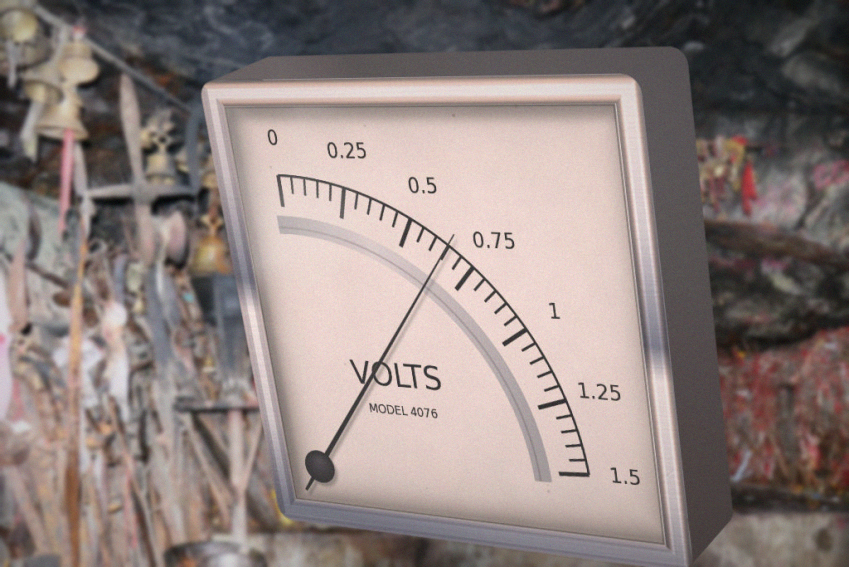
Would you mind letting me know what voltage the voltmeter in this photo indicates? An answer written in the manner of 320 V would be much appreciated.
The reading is 0.65 V
